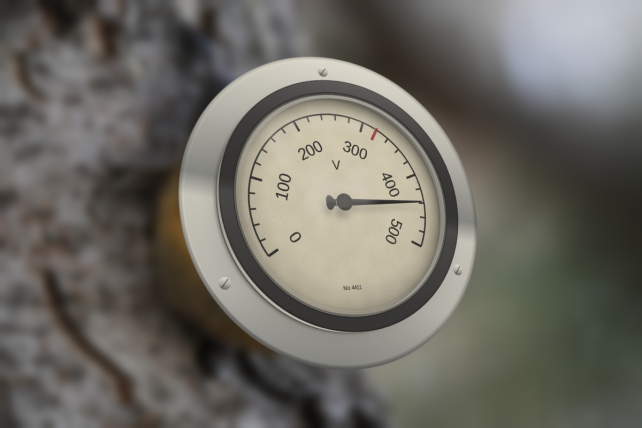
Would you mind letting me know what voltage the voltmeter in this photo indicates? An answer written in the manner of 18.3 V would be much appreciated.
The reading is 440 V
